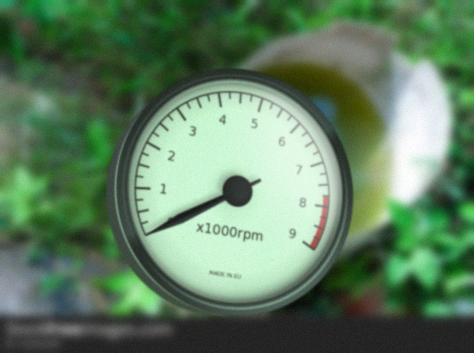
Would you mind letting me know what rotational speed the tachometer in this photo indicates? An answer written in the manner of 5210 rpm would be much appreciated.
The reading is 0 rpm
